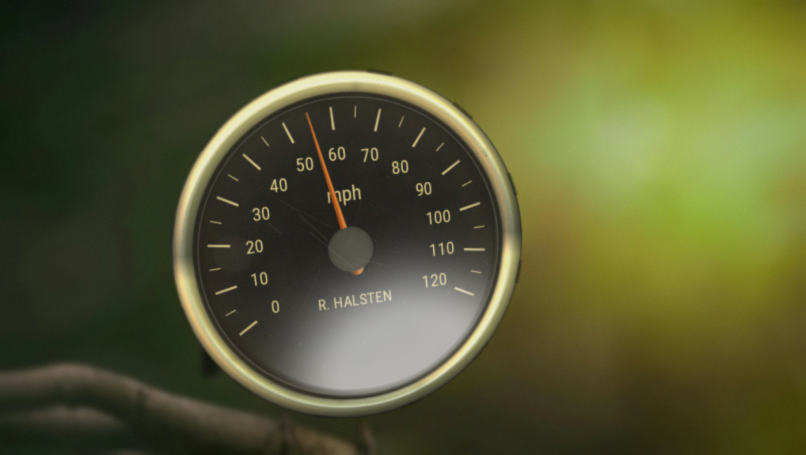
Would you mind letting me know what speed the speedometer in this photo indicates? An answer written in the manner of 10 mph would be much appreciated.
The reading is 55 mph
